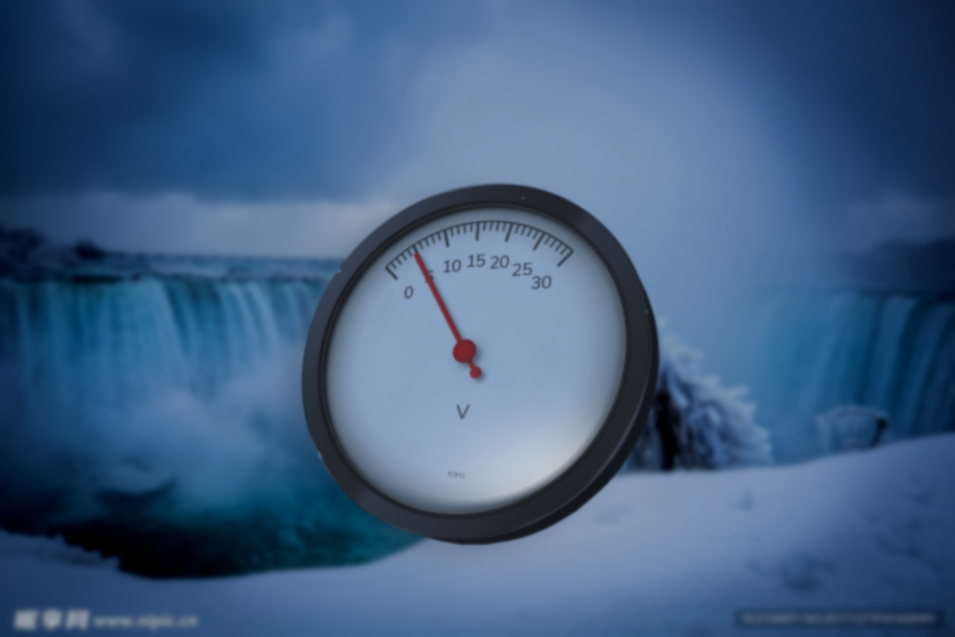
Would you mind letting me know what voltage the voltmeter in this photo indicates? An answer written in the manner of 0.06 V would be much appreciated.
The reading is 5 V
